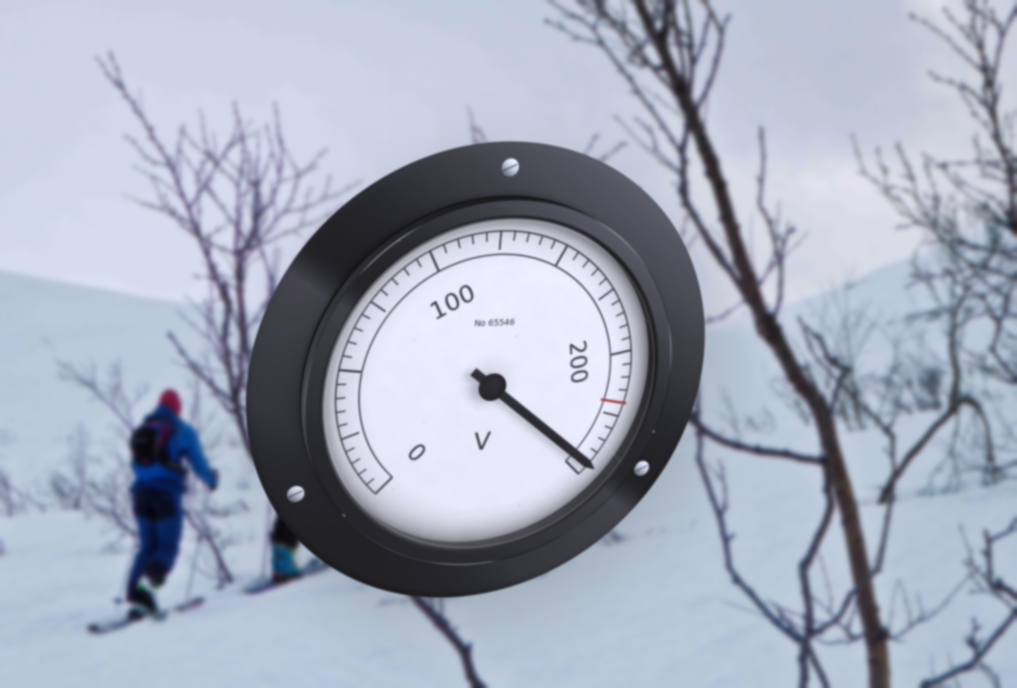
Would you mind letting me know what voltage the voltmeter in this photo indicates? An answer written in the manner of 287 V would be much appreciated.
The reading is 245 V
